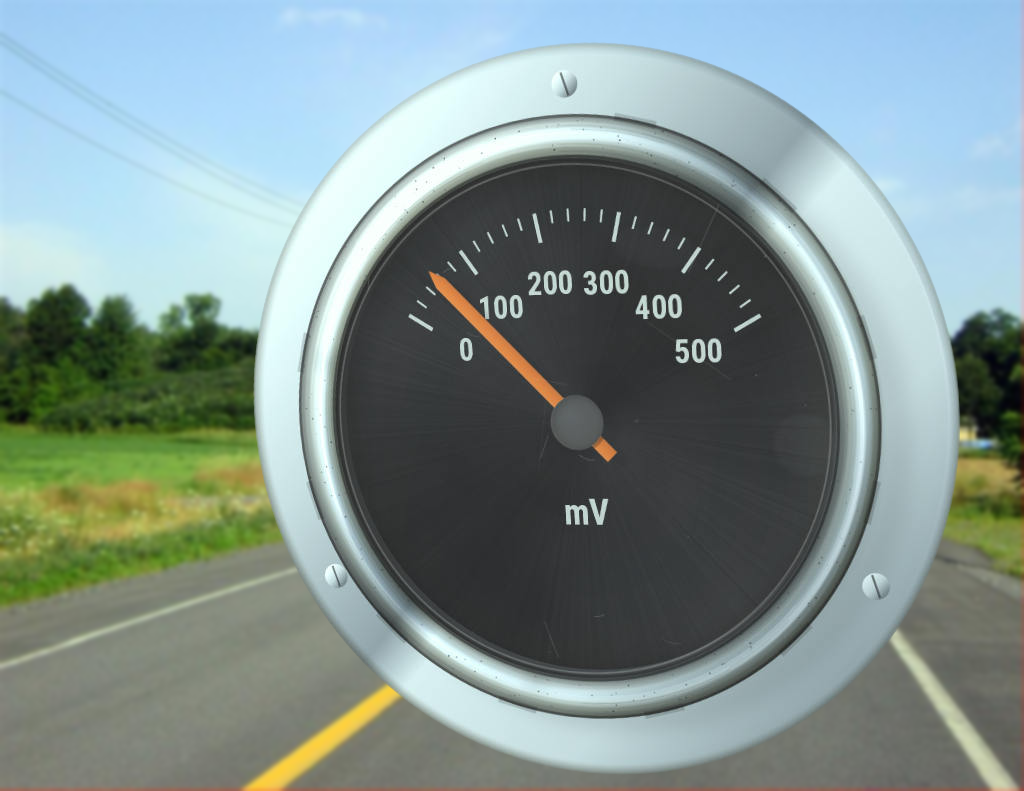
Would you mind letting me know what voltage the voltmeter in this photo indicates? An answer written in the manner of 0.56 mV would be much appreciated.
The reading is 60 mV
